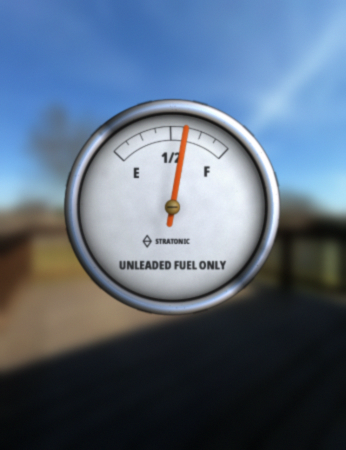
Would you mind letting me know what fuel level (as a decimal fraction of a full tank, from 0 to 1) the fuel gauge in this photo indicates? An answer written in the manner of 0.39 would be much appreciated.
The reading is 0.625
